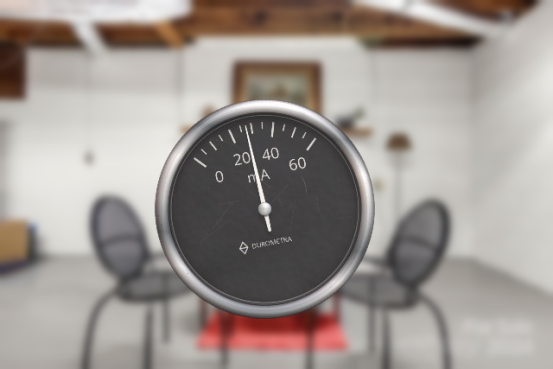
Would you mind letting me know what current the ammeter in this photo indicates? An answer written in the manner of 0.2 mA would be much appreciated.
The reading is 27.5 mA
